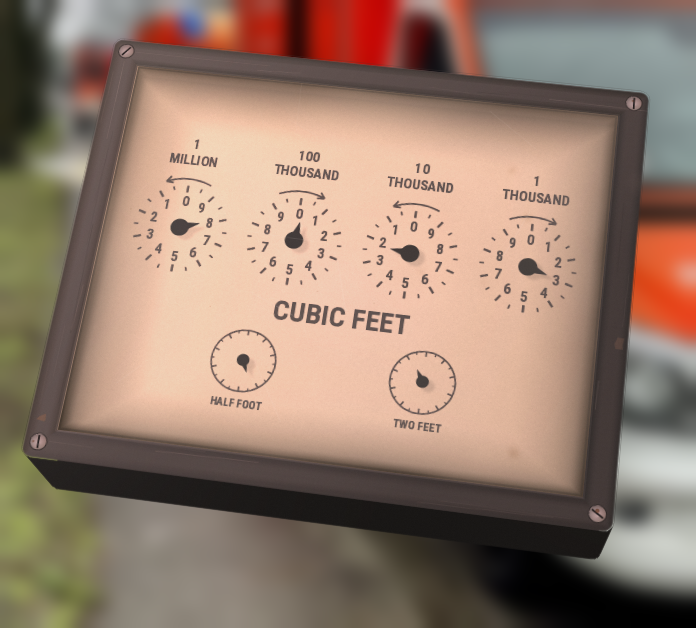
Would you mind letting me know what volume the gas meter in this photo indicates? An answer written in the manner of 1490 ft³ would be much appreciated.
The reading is 802300 ft³
